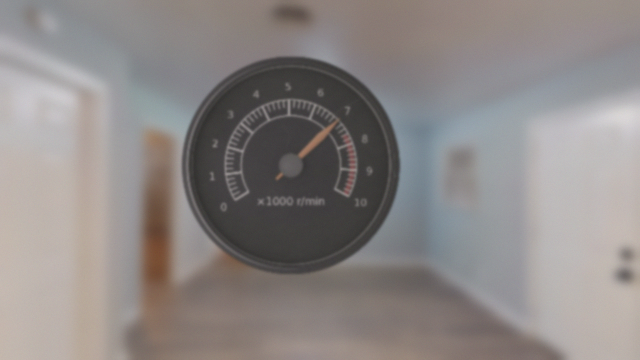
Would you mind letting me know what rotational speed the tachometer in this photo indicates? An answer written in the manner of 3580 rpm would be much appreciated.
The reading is 7000 rpm
